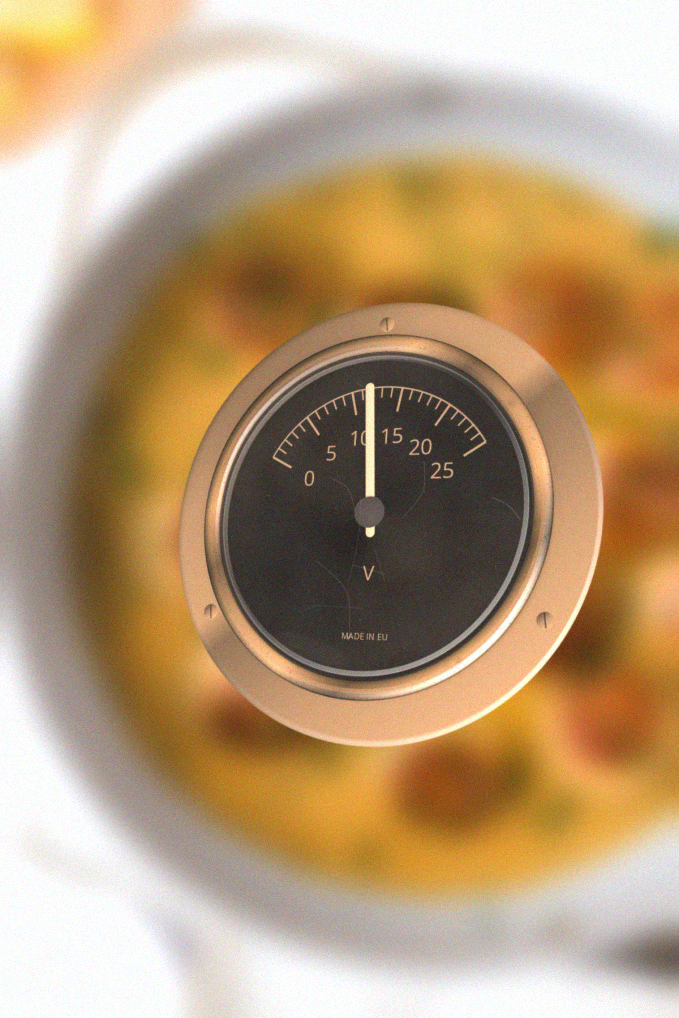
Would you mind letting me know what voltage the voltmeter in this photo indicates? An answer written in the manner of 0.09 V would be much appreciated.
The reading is 12 V
